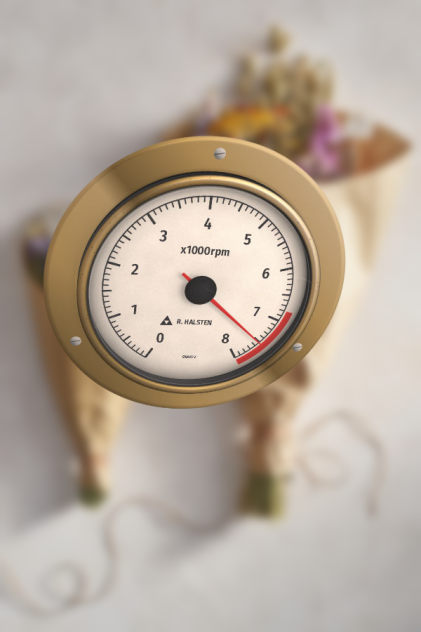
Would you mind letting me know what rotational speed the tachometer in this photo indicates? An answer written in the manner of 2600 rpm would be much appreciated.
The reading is 7500 rpm
